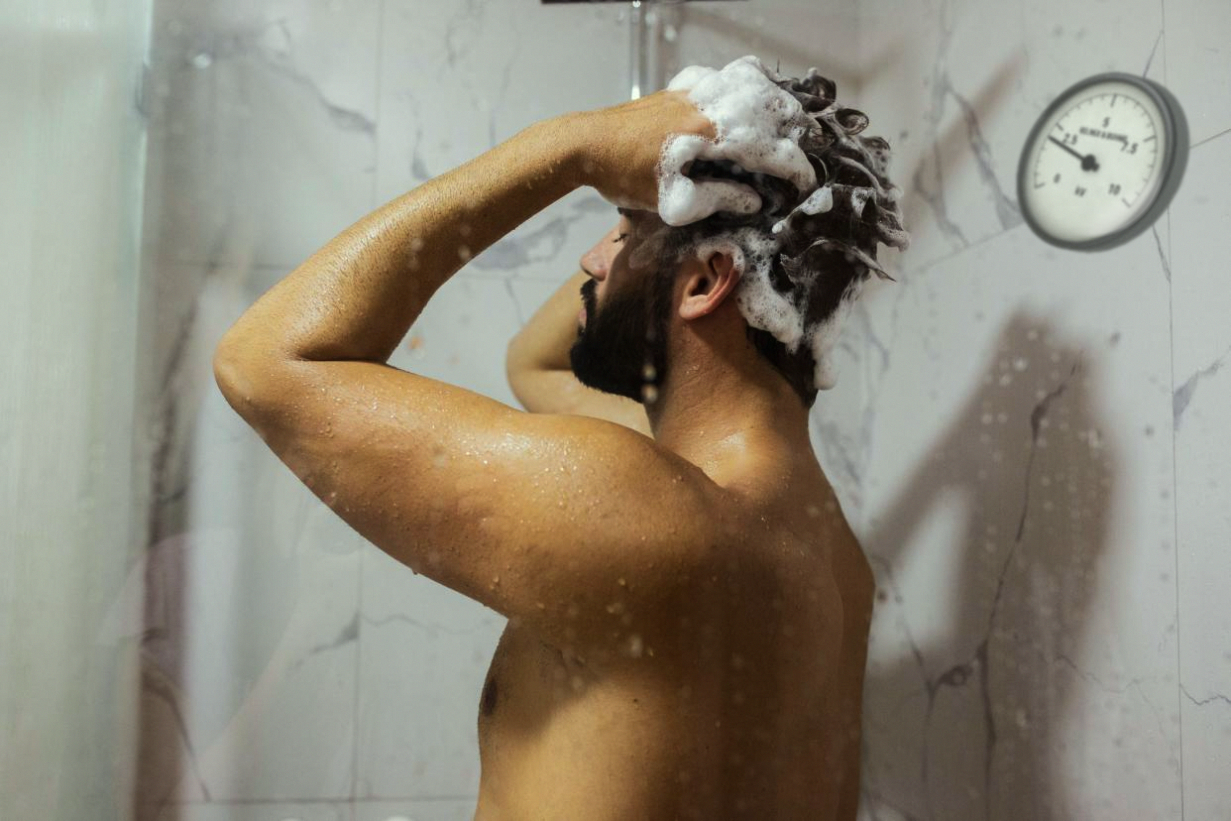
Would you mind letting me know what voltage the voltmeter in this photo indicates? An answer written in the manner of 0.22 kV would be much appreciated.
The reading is 2 kV
